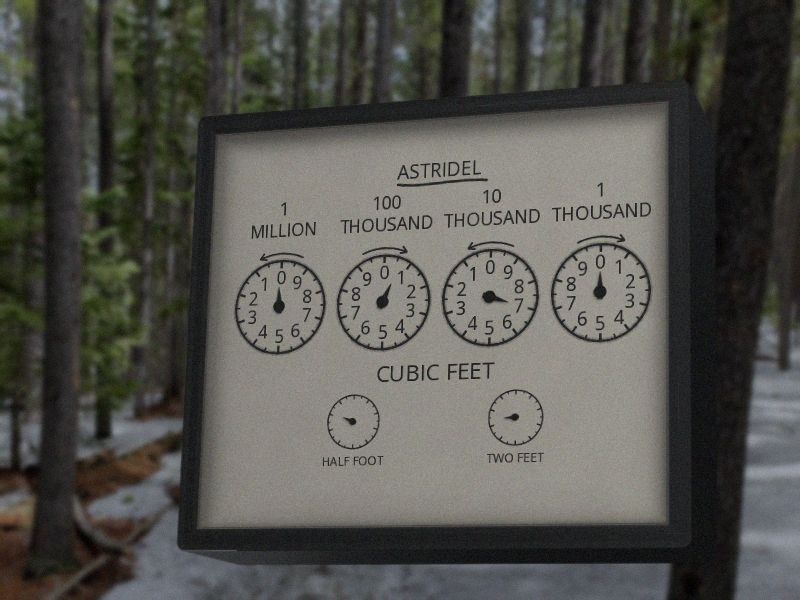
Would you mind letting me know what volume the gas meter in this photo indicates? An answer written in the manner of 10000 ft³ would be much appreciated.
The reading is 7000 ft³
